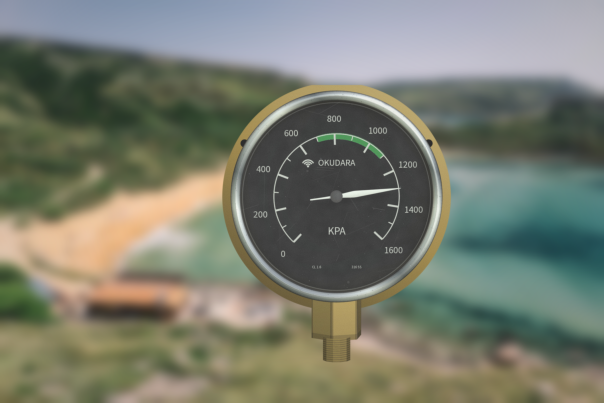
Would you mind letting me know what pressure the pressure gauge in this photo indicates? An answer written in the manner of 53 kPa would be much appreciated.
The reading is 1300 kPa
